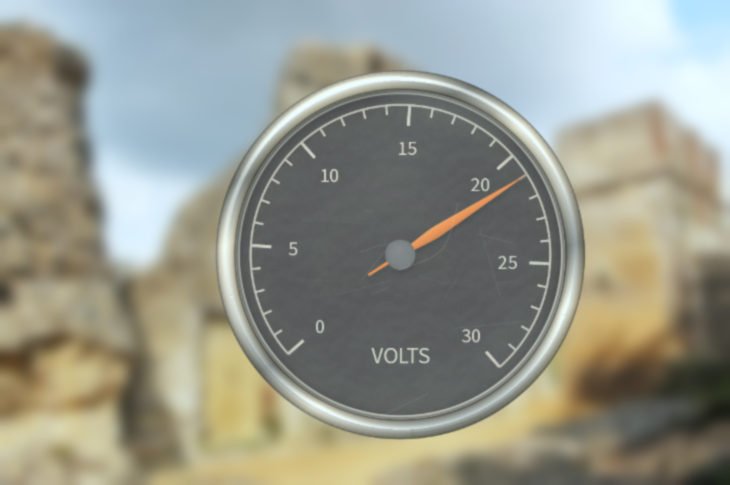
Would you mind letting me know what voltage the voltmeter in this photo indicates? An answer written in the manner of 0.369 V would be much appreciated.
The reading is 21 V
